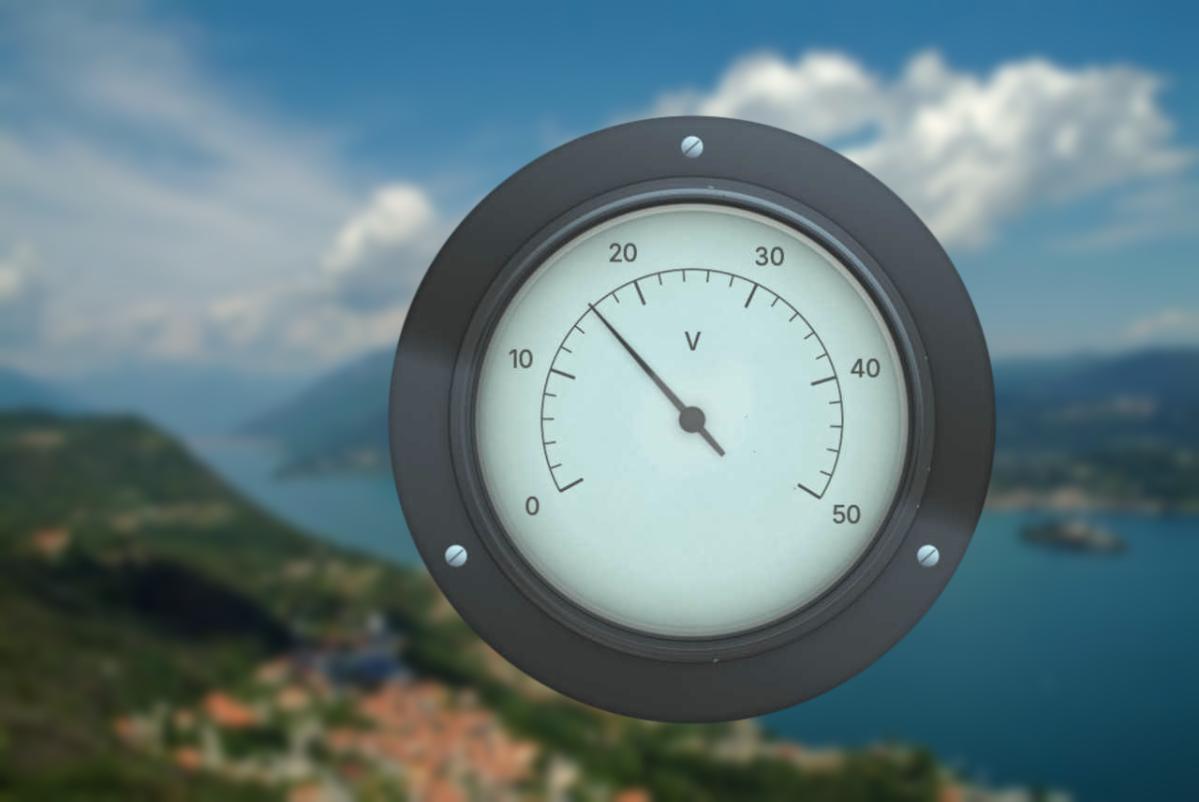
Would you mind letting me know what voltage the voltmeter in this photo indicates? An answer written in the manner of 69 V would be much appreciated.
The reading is 16 V
